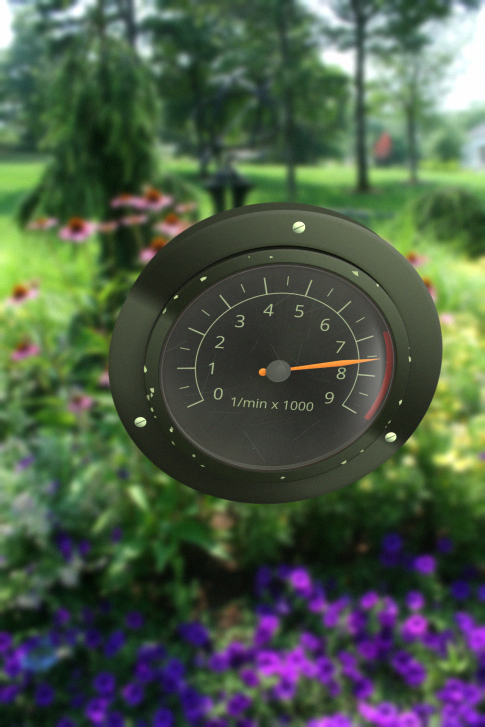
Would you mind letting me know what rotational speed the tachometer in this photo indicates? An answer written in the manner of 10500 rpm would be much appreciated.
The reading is 7500 rpm
